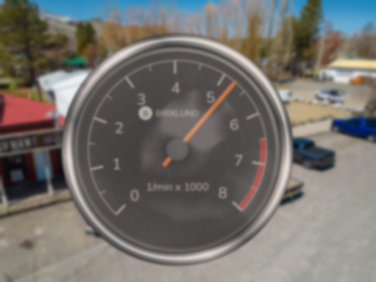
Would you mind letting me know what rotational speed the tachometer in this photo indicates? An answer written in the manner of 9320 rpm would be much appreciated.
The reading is 5250 rpm
